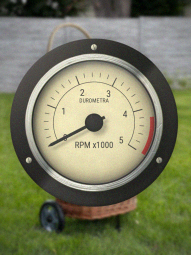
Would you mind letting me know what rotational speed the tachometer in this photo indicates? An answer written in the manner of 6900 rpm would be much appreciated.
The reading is 0 rpm
